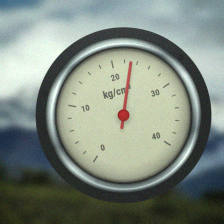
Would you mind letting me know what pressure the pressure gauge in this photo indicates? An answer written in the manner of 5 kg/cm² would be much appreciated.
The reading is 23 kg/cm²
